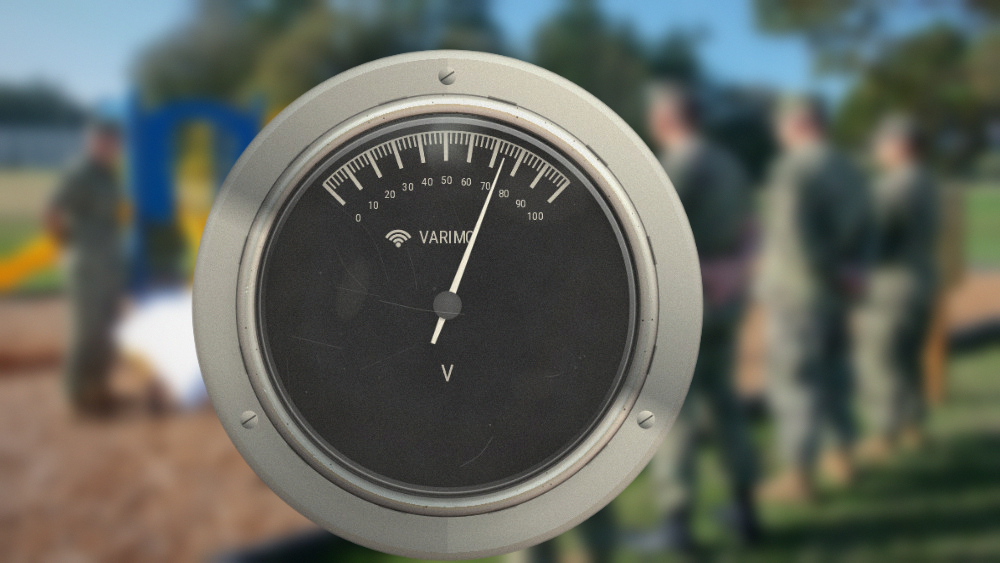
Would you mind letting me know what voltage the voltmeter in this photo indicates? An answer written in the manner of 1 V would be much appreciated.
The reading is 74 V
